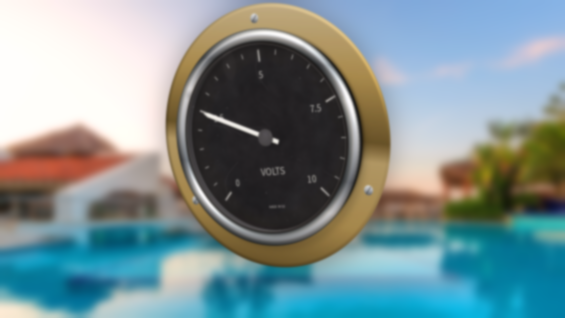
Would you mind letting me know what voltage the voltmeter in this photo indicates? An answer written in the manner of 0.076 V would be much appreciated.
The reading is 2.5 V
